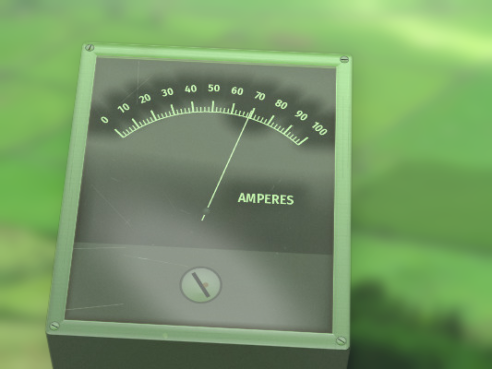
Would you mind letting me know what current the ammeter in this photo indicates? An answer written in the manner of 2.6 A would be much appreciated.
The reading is 70 A
